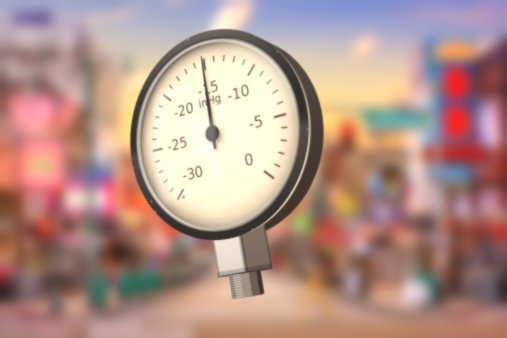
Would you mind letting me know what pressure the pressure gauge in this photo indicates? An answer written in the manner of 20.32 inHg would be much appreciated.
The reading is -15 inHg
